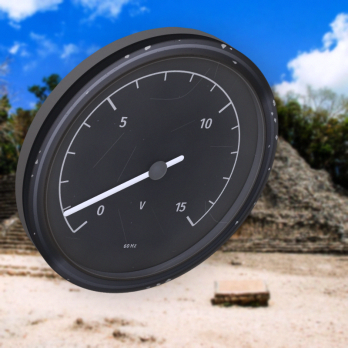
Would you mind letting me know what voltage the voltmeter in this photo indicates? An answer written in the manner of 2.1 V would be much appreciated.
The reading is 1 V
